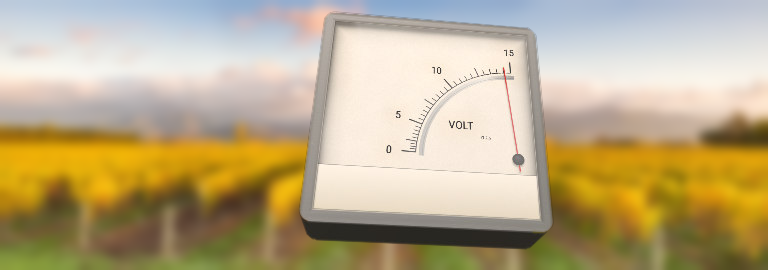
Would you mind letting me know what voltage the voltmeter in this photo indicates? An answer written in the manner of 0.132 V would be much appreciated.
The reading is 14.5 V
